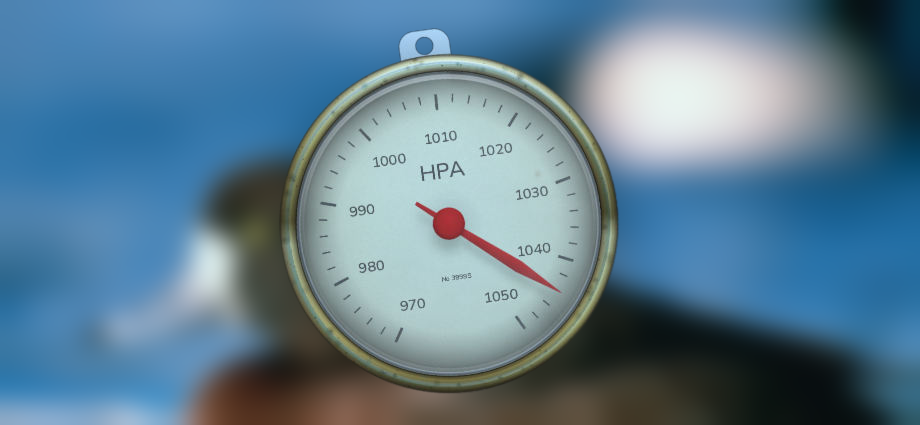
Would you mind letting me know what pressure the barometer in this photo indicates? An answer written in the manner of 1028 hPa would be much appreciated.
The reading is 1044 hPa
